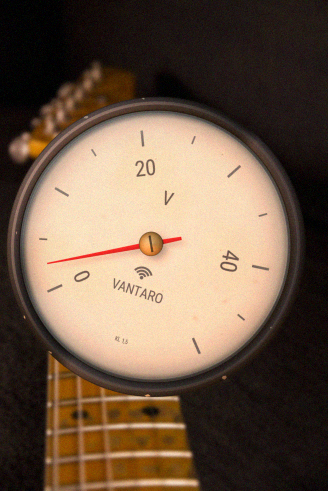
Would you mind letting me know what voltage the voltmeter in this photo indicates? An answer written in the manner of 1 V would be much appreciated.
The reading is 2.5 V
